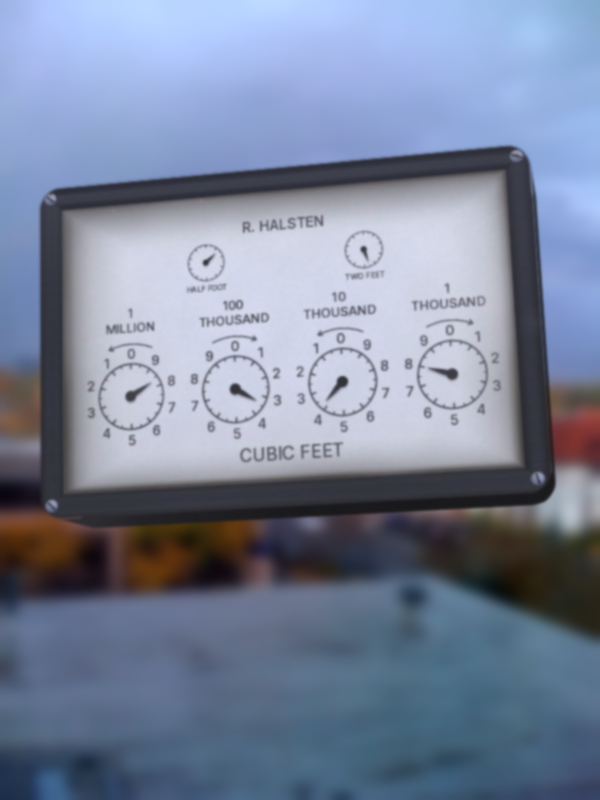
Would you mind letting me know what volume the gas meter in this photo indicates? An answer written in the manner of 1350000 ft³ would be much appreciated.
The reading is 833800 ft³
